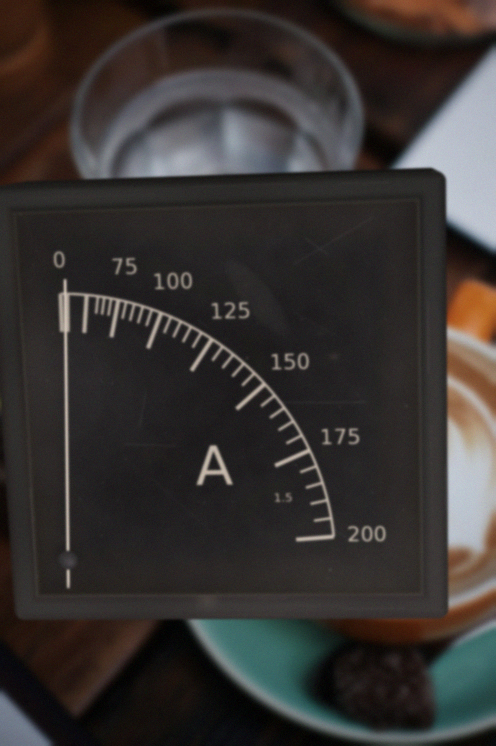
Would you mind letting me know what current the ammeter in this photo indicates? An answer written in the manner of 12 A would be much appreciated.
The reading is 25 A
